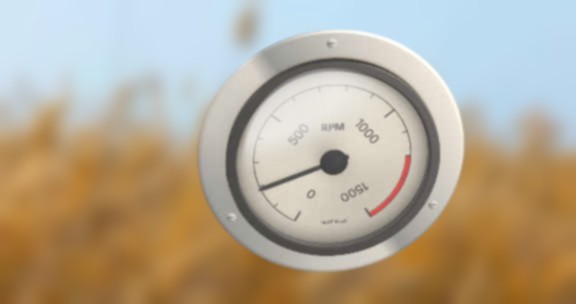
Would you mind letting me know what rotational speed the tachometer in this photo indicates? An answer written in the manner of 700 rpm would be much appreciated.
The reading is 200 rpm
